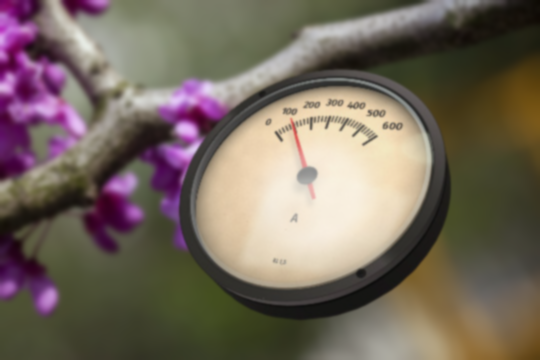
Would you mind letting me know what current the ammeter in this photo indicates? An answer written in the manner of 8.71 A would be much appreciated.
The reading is 100 A
